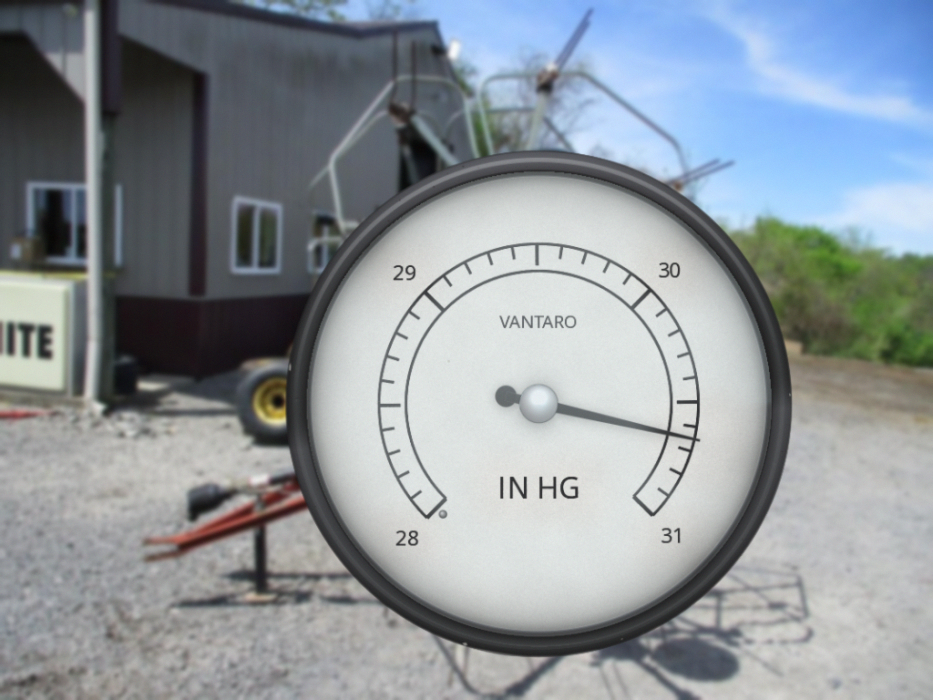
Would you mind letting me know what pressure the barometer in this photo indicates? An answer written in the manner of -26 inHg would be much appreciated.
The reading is 30.65 inHg
